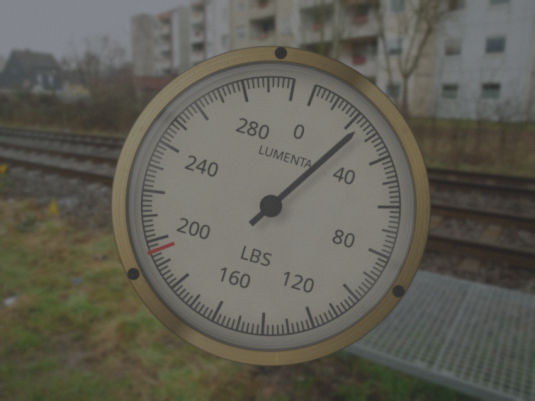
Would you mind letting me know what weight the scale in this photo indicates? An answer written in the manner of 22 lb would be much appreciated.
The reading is 24 lb
